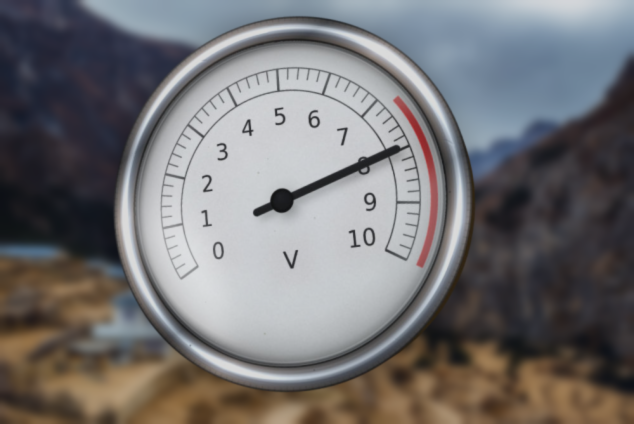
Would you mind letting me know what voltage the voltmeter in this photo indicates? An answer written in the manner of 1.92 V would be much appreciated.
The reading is 8 V
